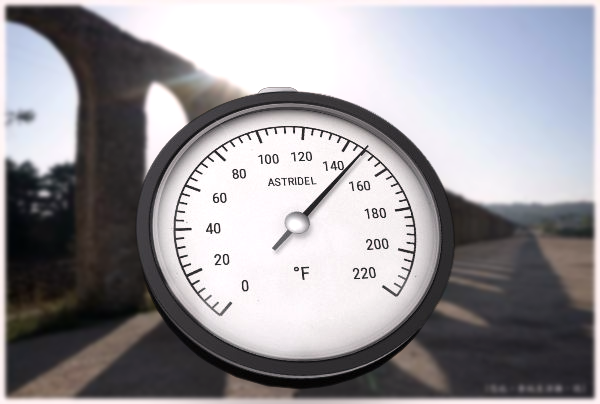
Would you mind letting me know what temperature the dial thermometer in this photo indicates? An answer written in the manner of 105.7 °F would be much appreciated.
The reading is 148 °F
